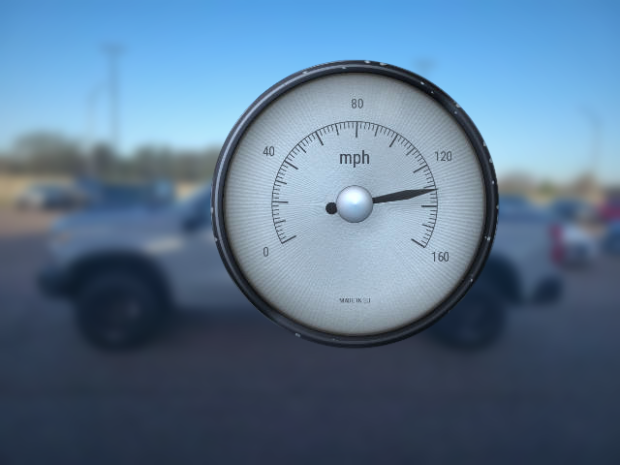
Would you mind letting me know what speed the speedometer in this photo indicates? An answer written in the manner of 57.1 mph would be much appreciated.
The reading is 132 mph
